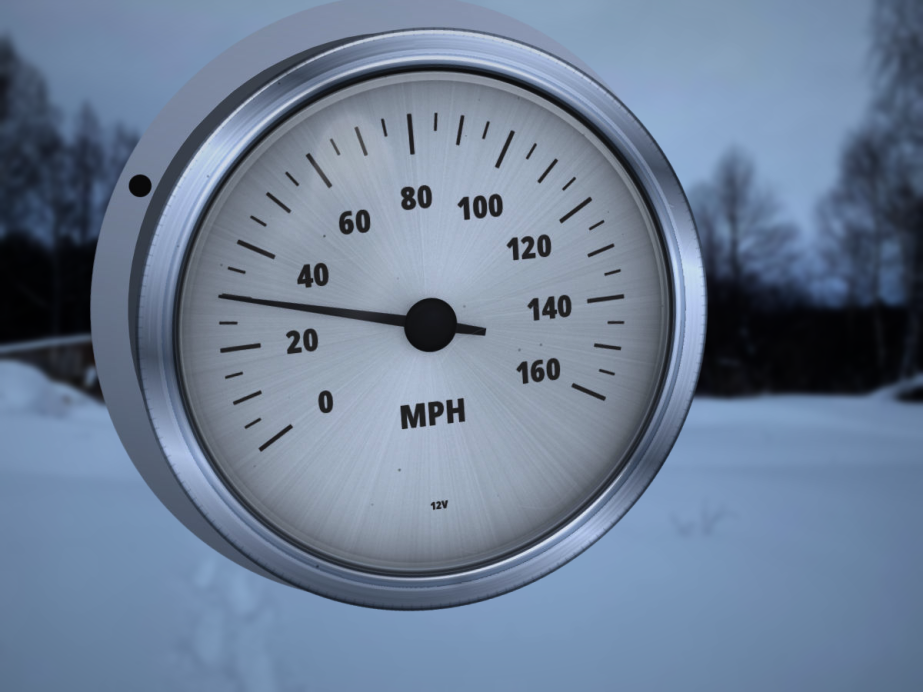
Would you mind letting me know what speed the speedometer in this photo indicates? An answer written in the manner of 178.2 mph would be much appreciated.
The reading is 30 mph
